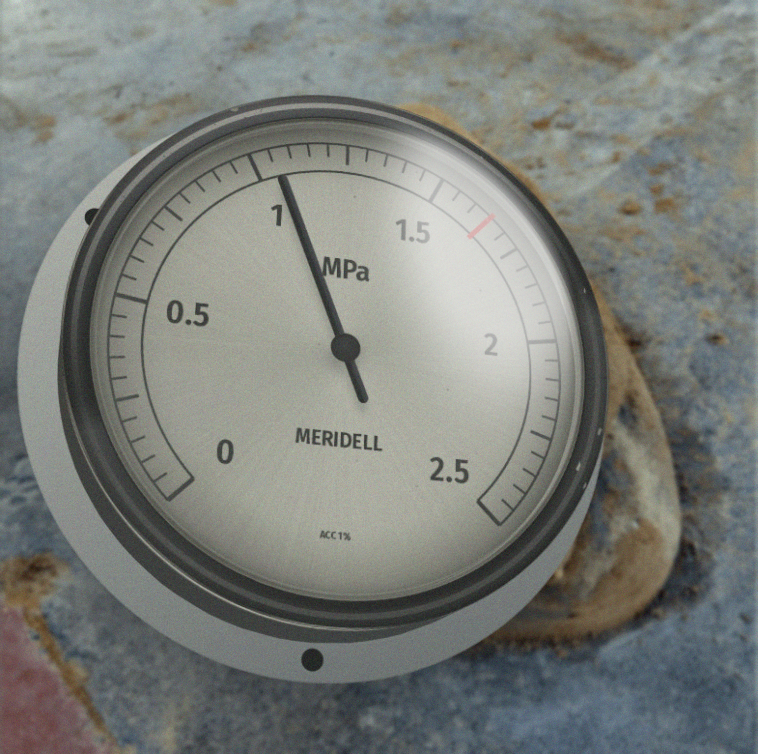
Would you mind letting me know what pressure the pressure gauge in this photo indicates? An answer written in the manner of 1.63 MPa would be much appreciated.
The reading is 1.05 MPa
